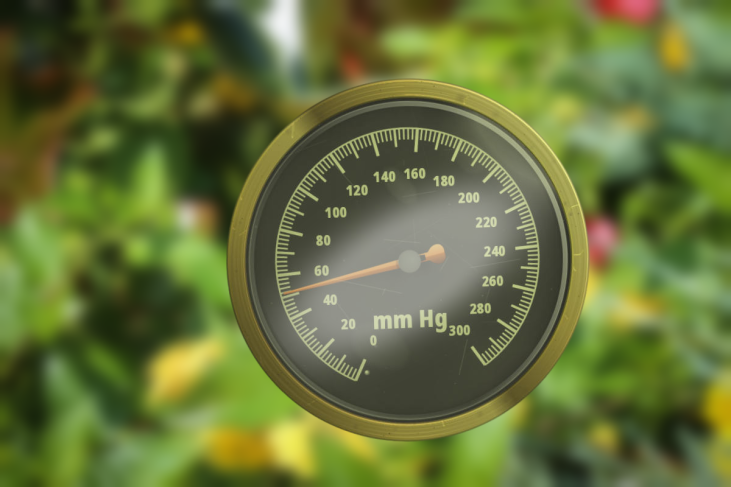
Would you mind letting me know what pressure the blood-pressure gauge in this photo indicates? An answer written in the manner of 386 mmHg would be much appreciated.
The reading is 52 mmHg
